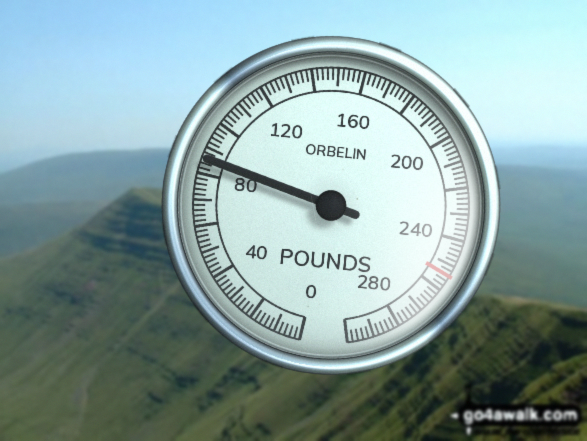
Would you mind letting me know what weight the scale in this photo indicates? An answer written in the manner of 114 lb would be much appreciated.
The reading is 86 lb
